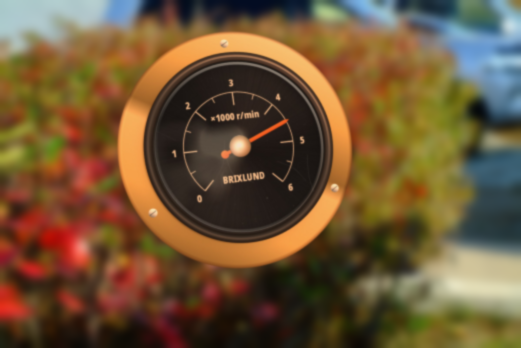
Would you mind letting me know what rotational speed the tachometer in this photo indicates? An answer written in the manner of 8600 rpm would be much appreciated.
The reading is 4500 rpm
